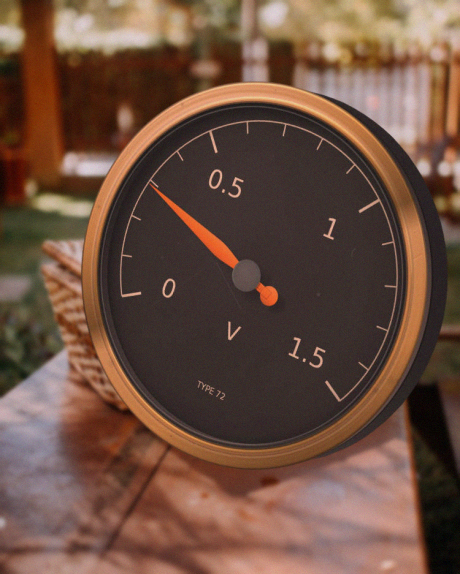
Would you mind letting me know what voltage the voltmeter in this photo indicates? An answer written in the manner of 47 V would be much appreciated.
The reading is 0.3 V
